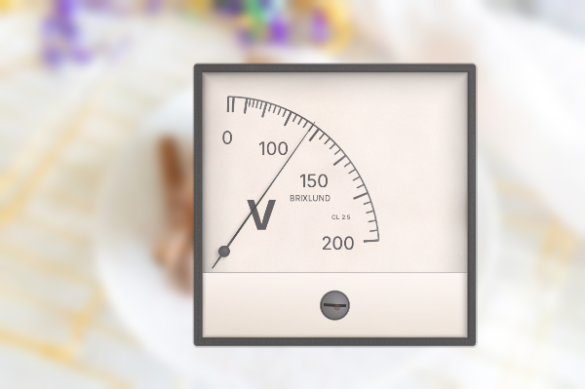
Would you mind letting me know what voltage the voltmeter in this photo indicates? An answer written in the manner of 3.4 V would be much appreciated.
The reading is 120 V
